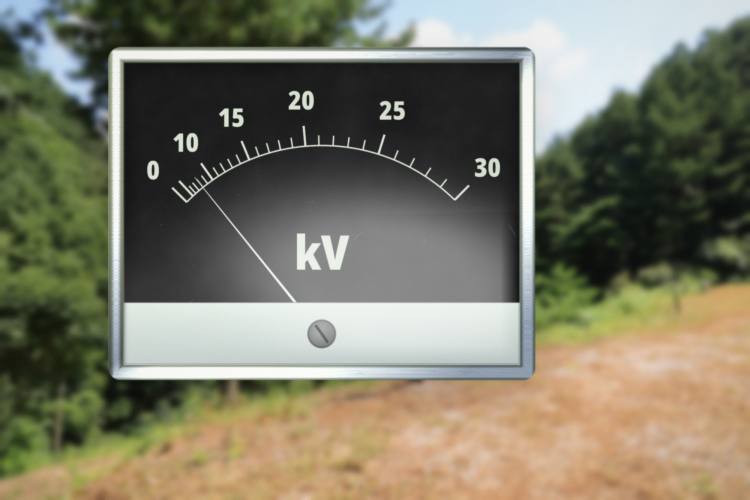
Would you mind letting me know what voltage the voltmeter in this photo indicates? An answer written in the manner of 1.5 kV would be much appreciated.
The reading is 8 kV
